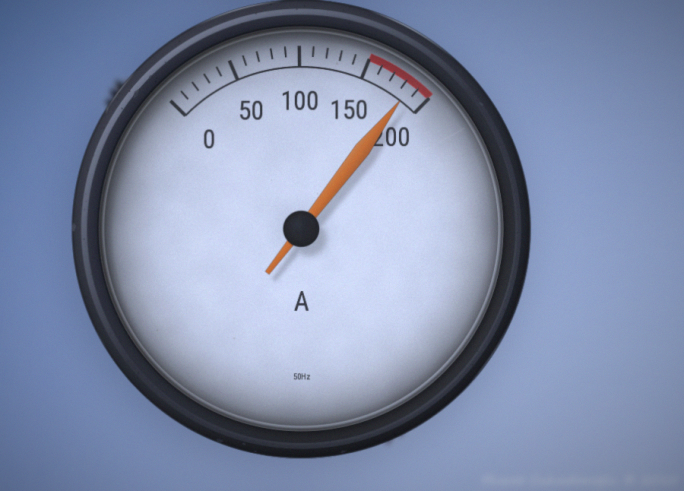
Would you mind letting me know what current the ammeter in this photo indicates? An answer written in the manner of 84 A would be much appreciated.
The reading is 185 A
